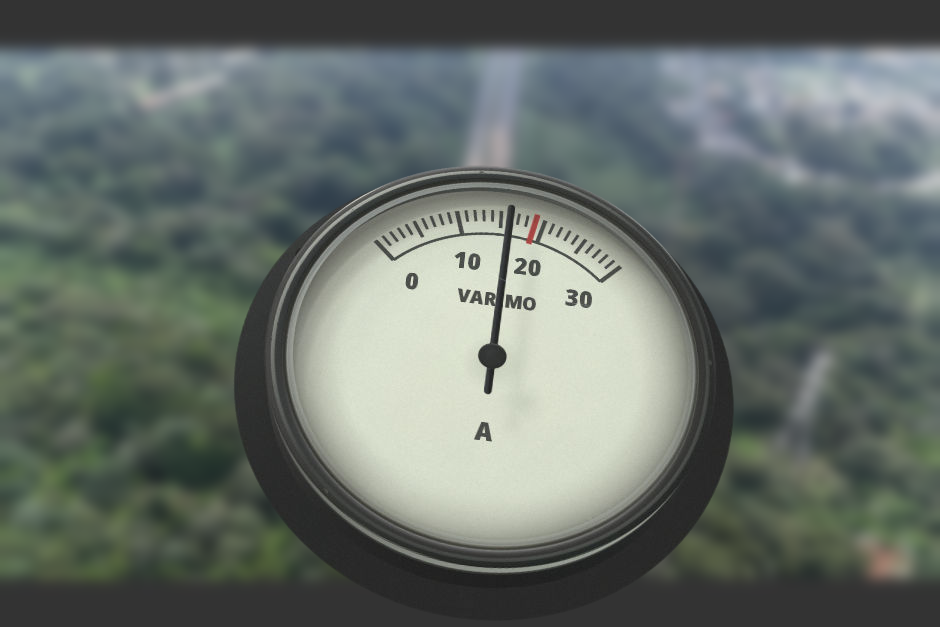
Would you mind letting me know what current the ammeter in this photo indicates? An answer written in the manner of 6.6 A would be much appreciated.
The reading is 16 A
